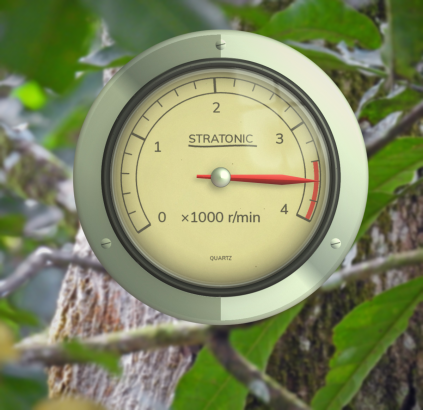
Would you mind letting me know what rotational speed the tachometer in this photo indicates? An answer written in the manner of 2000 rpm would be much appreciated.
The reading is 3600 rpm
